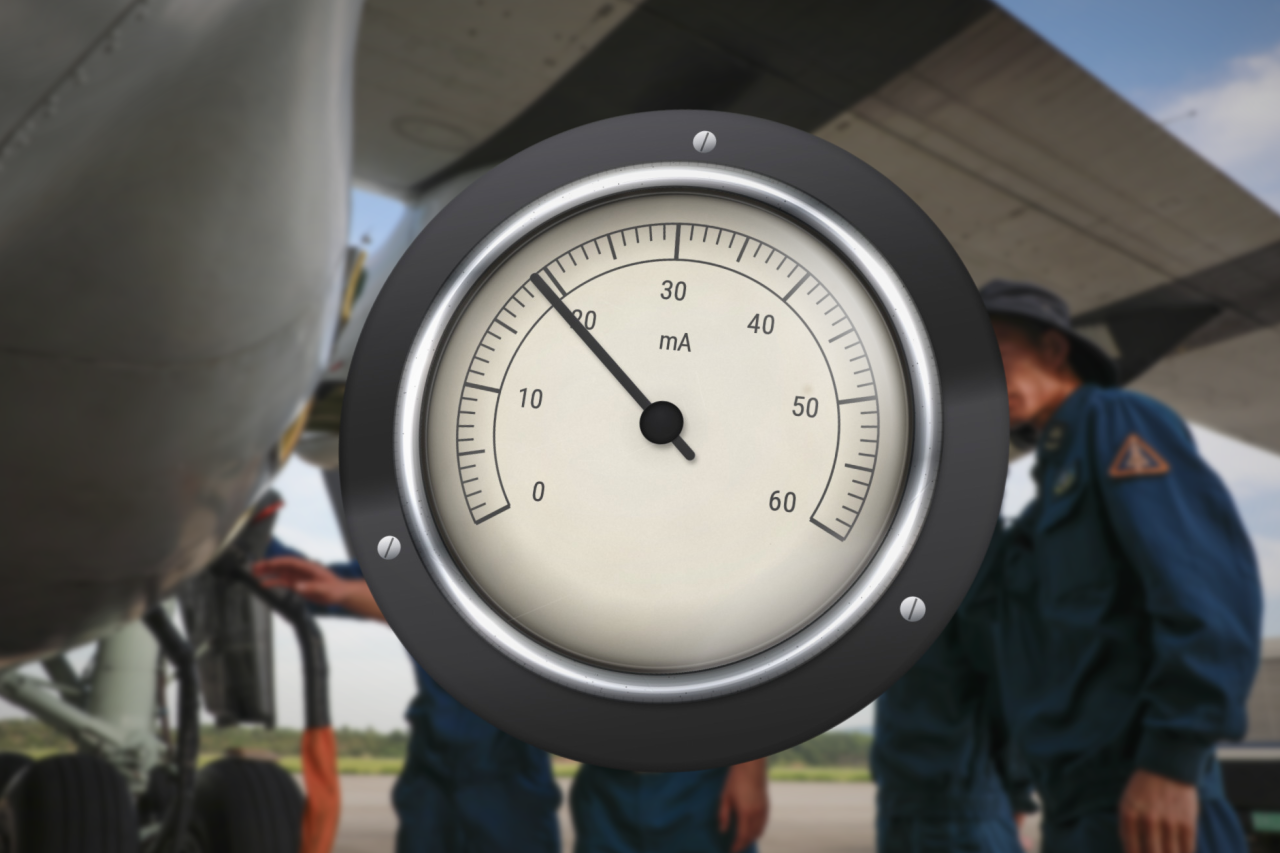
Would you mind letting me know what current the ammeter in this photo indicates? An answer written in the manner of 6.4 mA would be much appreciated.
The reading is 19 mA
